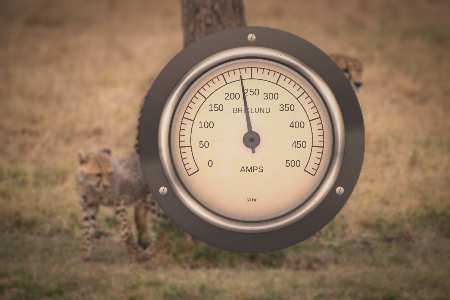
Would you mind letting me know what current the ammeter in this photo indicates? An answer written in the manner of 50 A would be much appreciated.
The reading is 230 A
